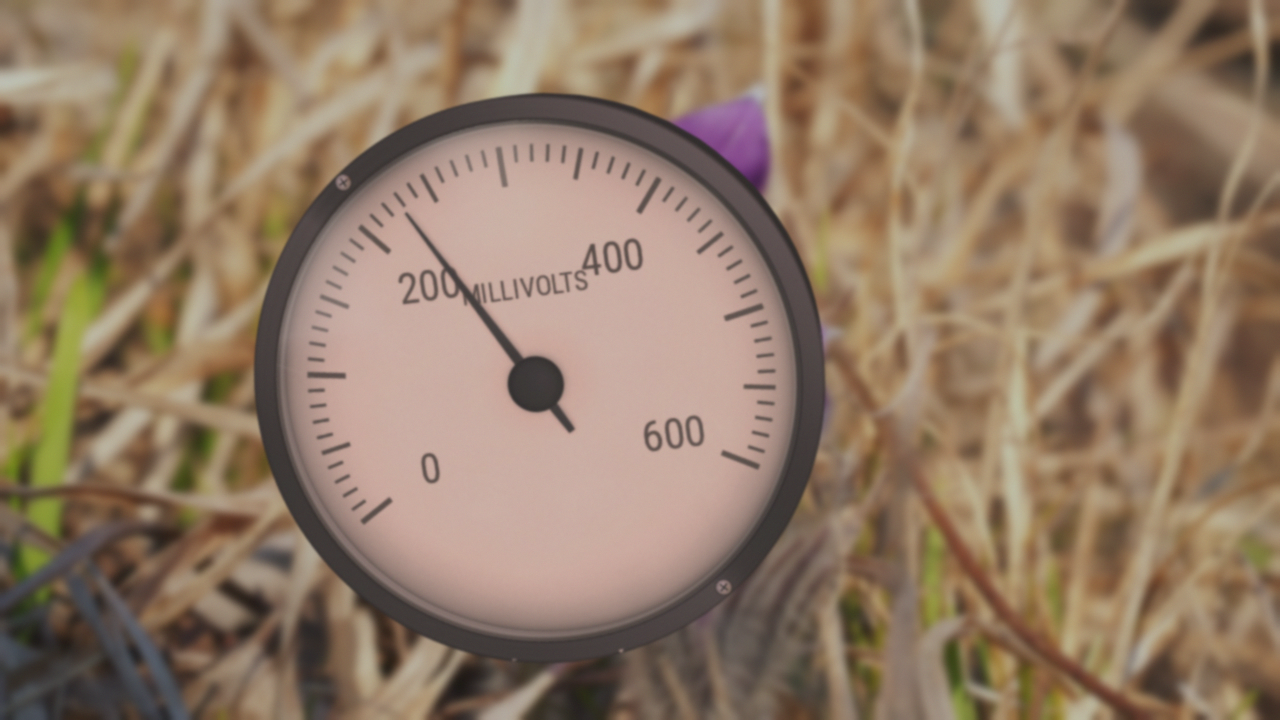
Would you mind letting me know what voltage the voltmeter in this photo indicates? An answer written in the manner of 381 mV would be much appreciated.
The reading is 230 mV
